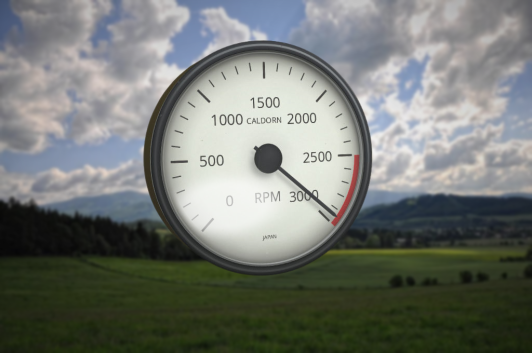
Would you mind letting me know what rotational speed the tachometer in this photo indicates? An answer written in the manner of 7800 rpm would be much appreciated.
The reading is 2950 rpm
